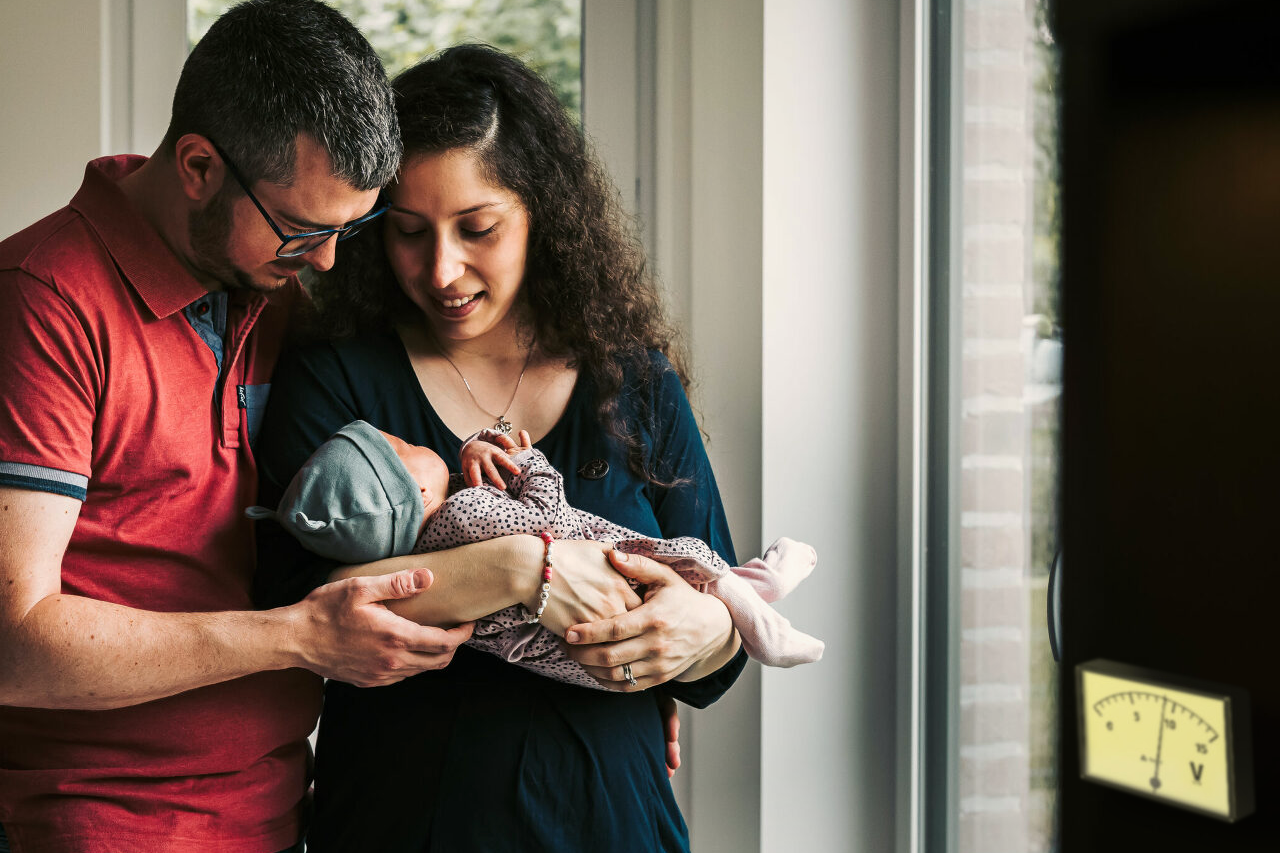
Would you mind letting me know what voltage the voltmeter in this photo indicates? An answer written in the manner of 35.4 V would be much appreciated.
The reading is 9 V
